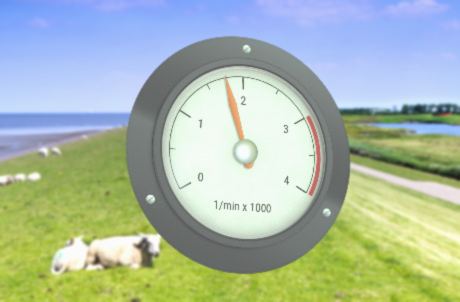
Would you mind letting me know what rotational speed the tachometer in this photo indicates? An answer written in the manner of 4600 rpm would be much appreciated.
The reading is 1750 rpm
